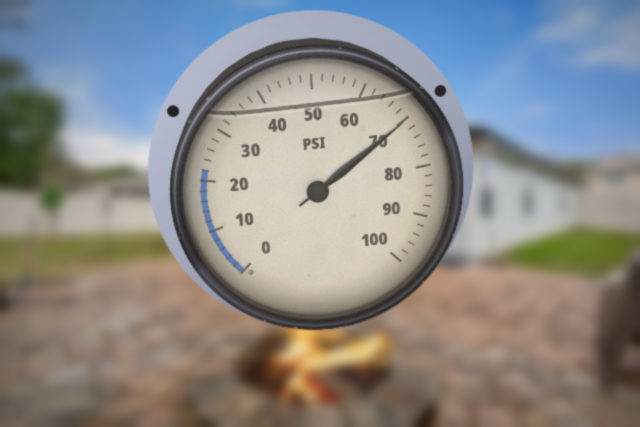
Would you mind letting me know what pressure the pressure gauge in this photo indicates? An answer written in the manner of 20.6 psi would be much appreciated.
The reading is 70 psi
